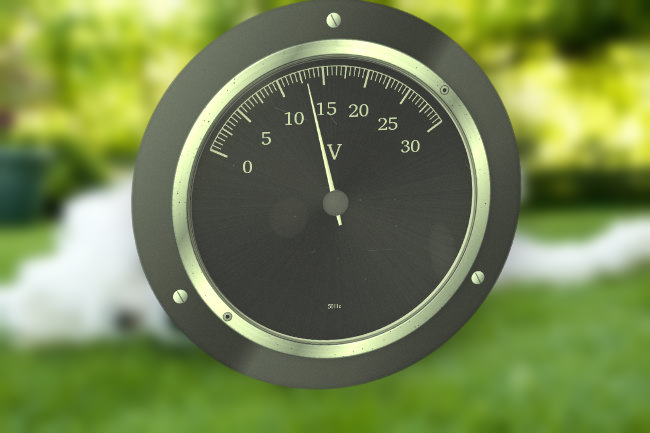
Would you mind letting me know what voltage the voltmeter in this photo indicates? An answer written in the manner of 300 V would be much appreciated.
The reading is 13 V
